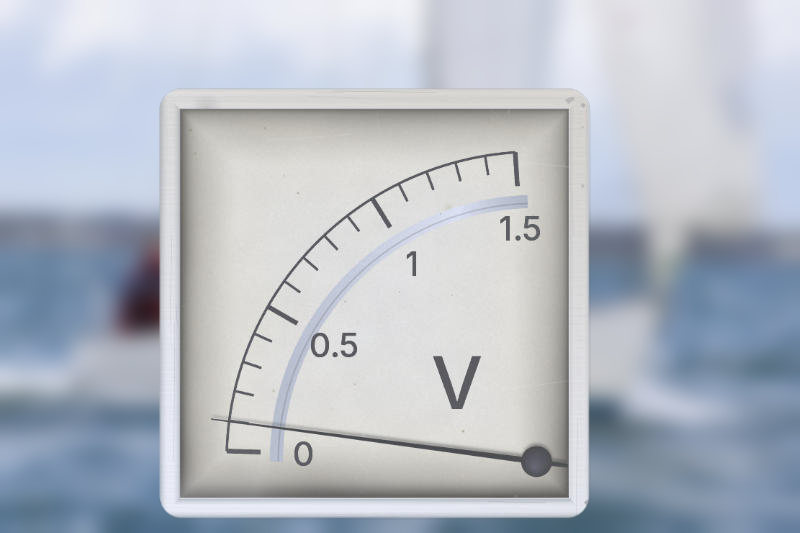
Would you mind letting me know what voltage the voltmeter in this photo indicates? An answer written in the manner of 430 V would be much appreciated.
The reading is 0.1 V
